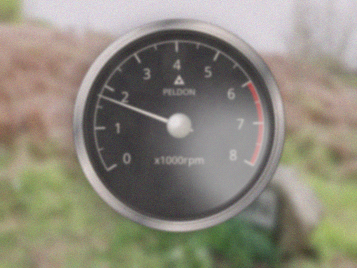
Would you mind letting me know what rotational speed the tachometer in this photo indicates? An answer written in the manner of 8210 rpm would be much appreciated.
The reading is 1750 rpm
